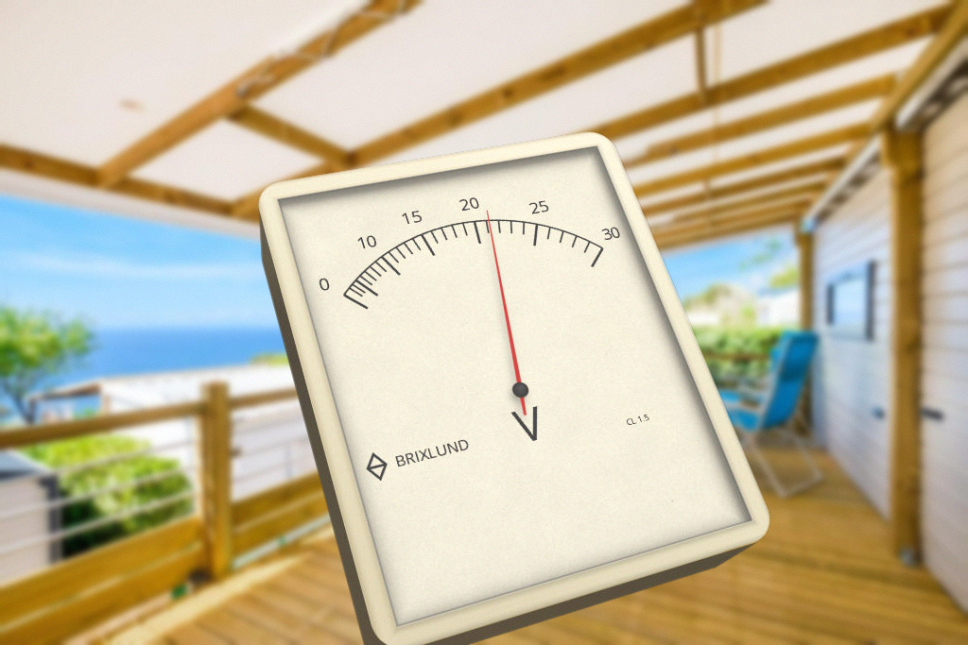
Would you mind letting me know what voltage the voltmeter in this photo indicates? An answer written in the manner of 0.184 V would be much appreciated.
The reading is 21 V
